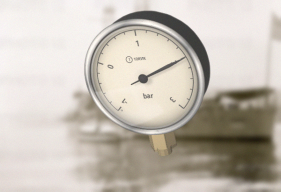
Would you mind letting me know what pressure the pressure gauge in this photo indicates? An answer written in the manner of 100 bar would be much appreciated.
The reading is 2 bar
